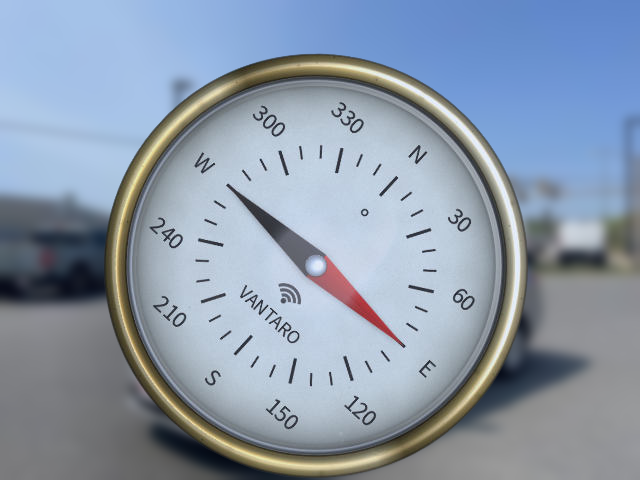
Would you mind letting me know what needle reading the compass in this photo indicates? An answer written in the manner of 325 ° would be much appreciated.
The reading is 90 °
